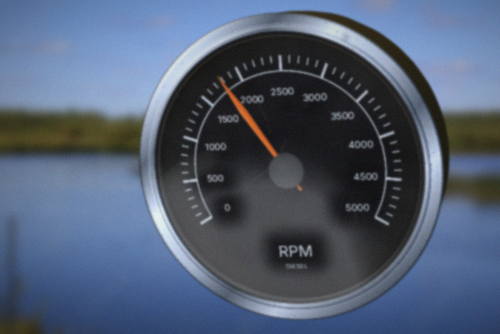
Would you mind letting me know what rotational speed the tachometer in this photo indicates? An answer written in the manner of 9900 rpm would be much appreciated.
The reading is 1800 rpm
